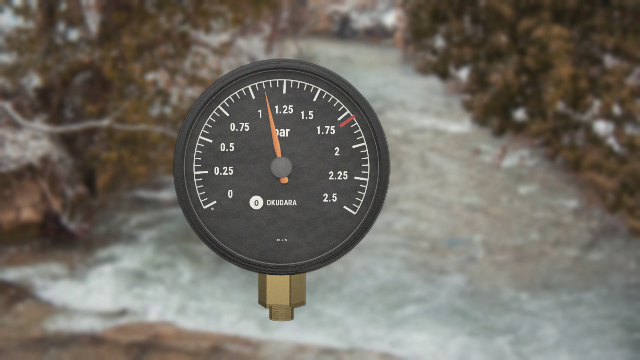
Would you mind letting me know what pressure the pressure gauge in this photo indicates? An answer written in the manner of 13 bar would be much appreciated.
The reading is 1.1 bar
